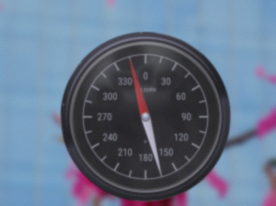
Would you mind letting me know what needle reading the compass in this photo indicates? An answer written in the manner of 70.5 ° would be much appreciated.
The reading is 345 °
